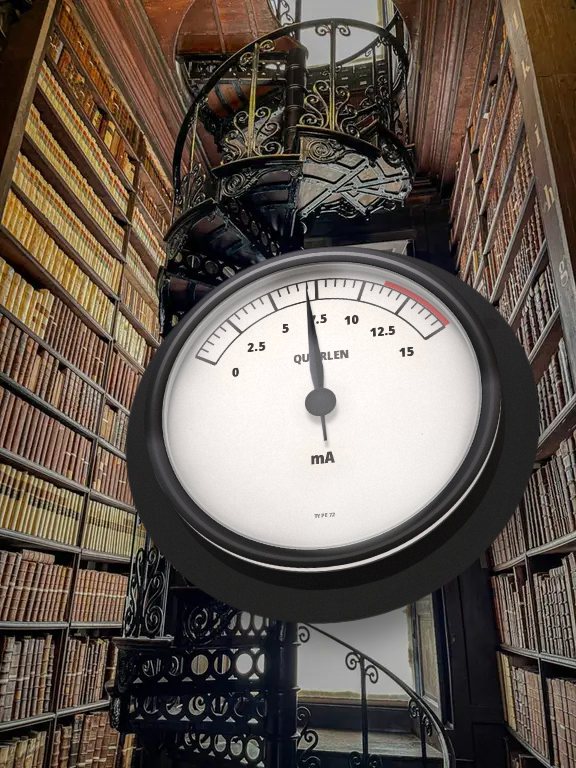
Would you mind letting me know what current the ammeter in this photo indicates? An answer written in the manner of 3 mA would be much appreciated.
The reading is 7 mA
